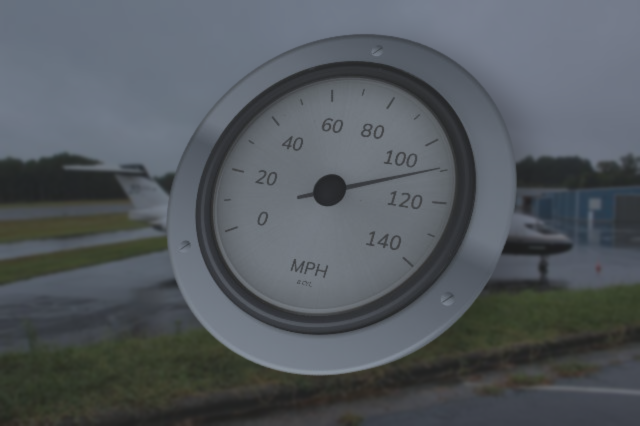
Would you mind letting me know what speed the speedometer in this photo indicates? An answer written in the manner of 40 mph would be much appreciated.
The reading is 110 mph
